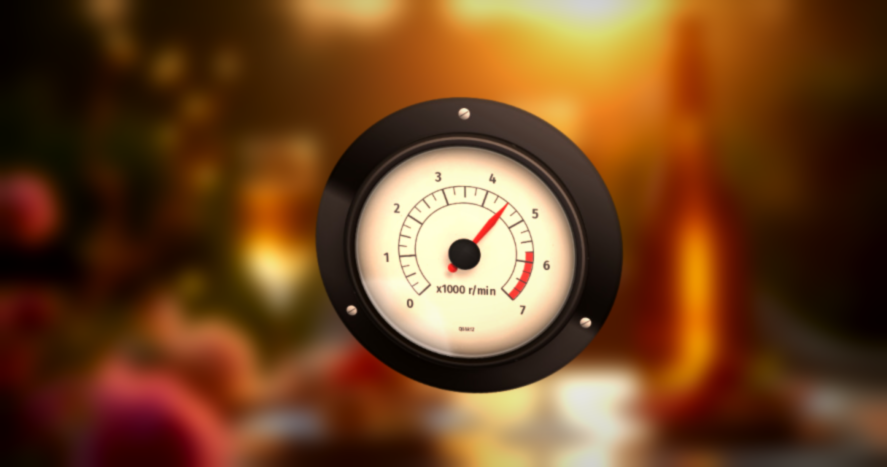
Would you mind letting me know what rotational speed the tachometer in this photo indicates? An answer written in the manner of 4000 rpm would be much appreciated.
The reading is 4500 rpm
